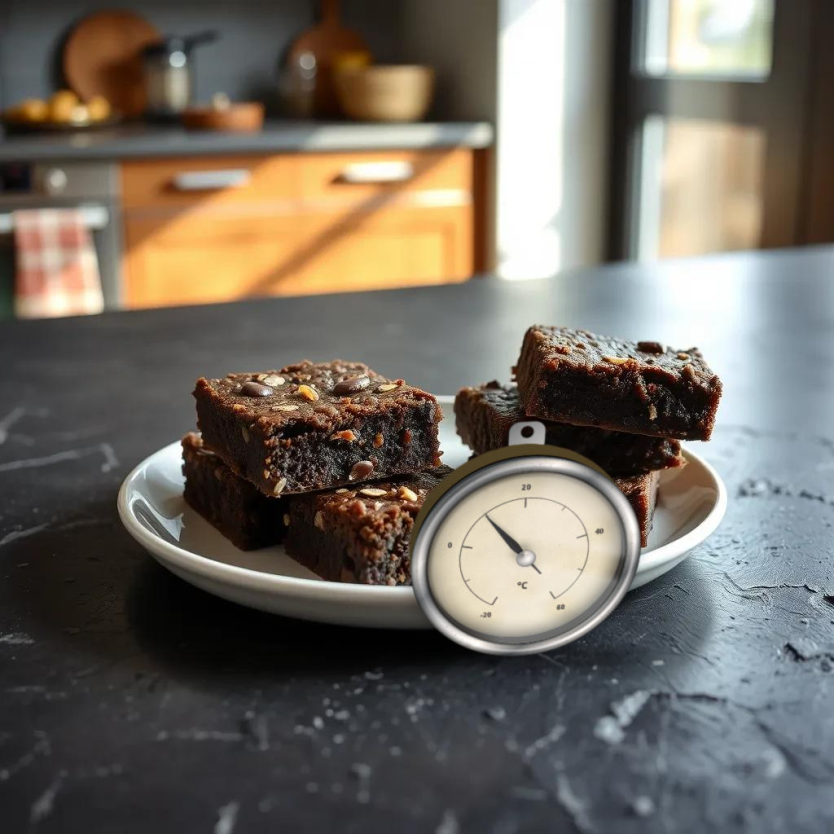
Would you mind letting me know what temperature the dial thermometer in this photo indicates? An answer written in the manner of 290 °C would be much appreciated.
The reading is 10 °C
